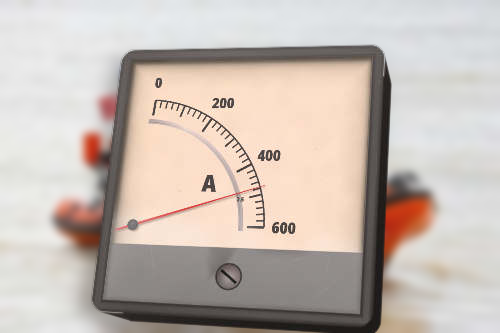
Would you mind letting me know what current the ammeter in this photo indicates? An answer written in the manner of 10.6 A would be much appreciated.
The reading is 480 A
